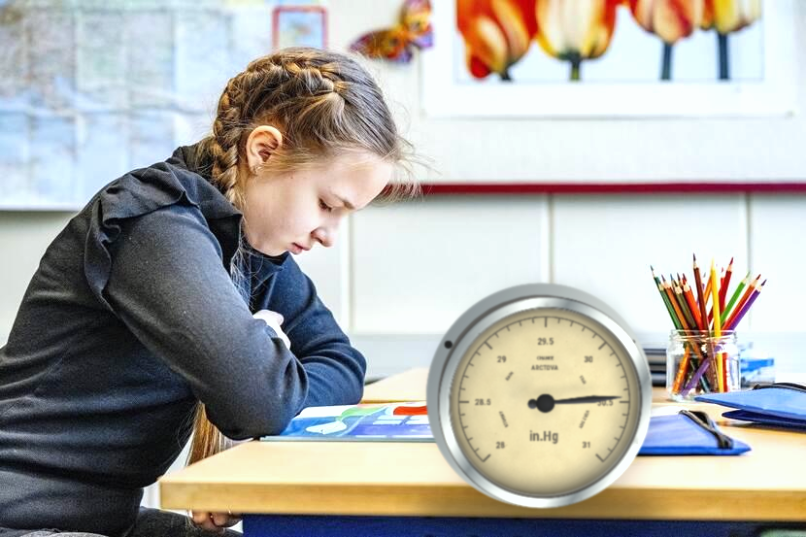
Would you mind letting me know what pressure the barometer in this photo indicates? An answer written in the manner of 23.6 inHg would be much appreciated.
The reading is 30.45 inHg
